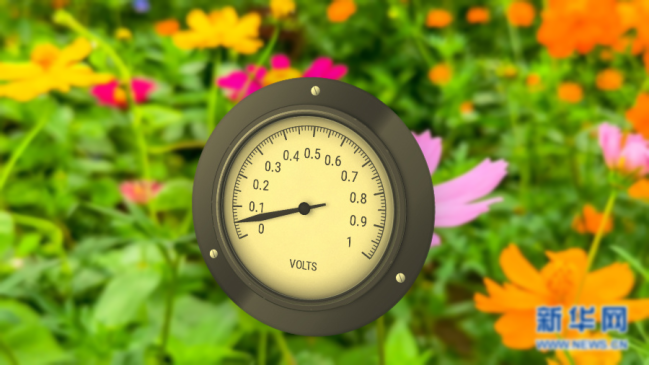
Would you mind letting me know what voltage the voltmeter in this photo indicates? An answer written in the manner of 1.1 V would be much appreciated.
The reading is 0.05 V
